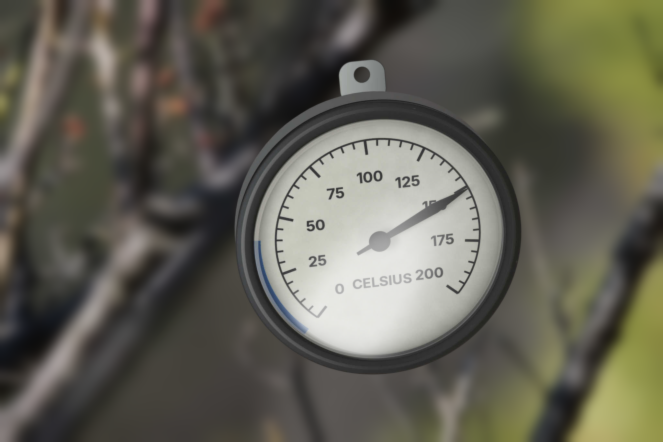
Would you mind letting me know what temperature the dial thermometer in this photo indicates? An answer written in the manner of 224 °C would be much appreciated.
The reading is 150 °C
